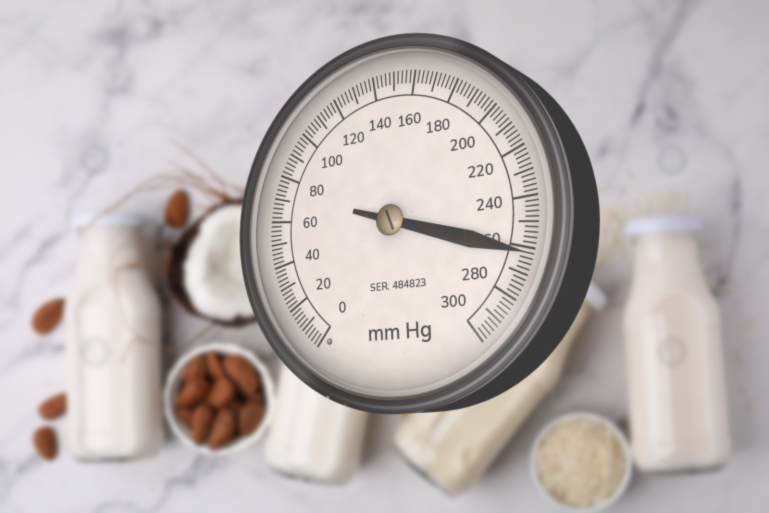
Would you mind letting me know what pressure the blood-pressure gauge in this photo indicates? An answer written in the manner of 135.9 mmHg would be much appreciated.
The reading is 262 mmHg
